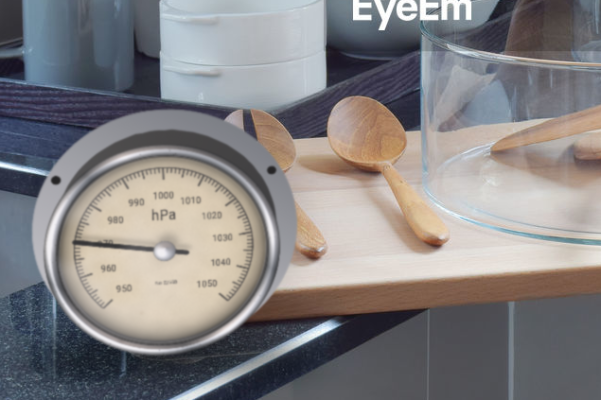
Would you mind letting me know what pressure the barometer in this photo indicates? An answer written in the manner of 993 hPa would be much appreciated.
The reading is 970 hPa
